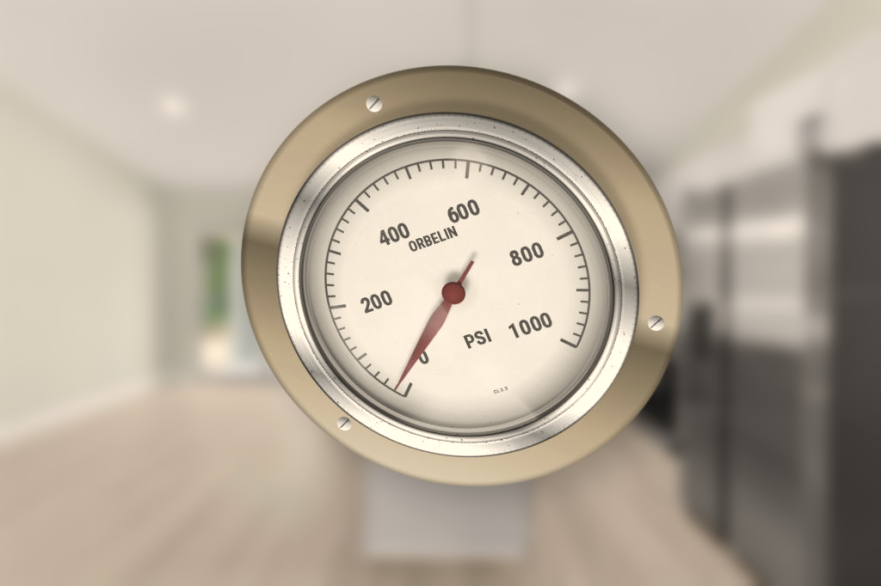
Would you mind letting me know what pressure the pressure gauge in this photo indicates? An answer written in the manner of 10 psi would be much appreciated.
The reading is 20 psi
